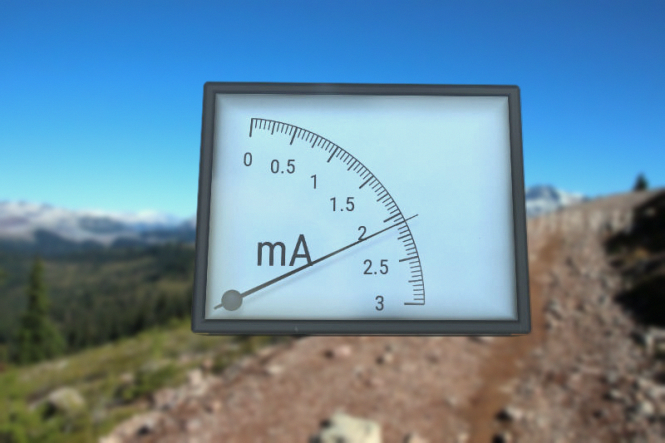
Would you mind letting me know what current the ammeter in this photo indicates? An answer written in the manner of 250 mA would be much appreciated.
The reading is 2.1 mA
